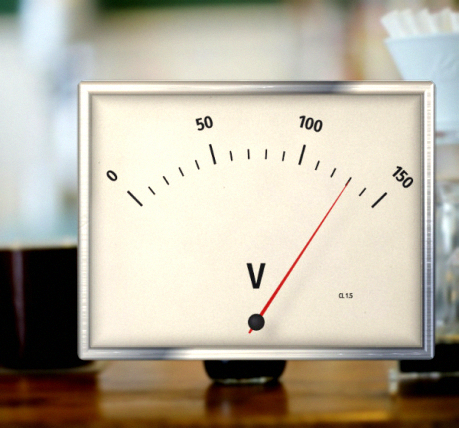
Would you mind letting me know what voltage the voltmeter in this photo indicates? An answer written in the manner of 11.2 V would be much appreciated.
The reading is 130 V
